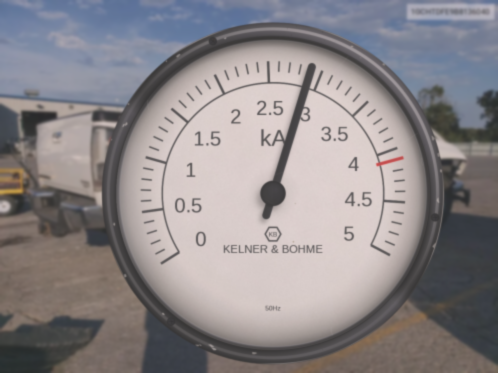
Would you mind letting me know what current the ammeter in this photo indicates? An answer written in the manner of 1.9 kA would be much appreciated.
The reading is 2.9 kA
